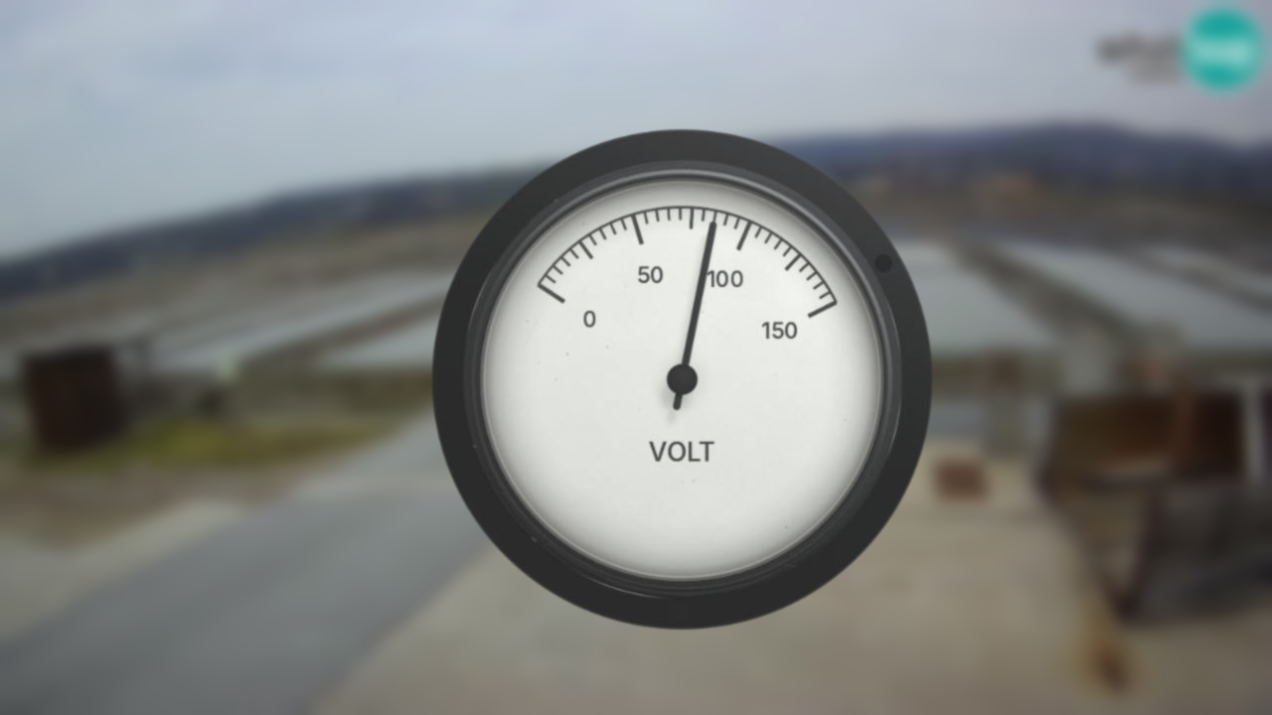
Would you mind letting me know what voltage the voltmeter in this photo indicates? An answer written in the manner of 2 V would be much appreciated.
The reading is 85 V
